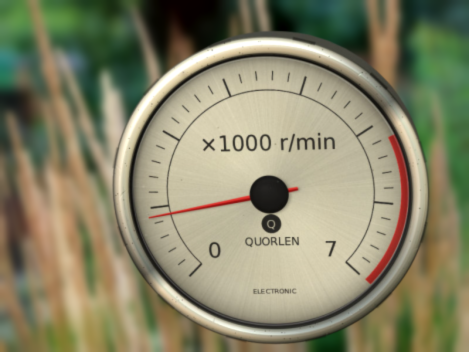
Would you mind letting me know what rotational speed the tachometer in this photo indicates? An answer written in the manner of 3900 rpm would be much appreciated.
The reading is 900 rpm
